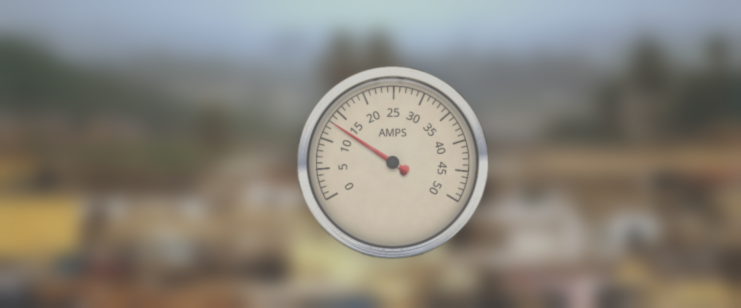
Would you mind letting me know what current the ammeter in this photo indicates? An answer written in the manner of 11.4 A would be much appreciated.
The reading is 13 A
